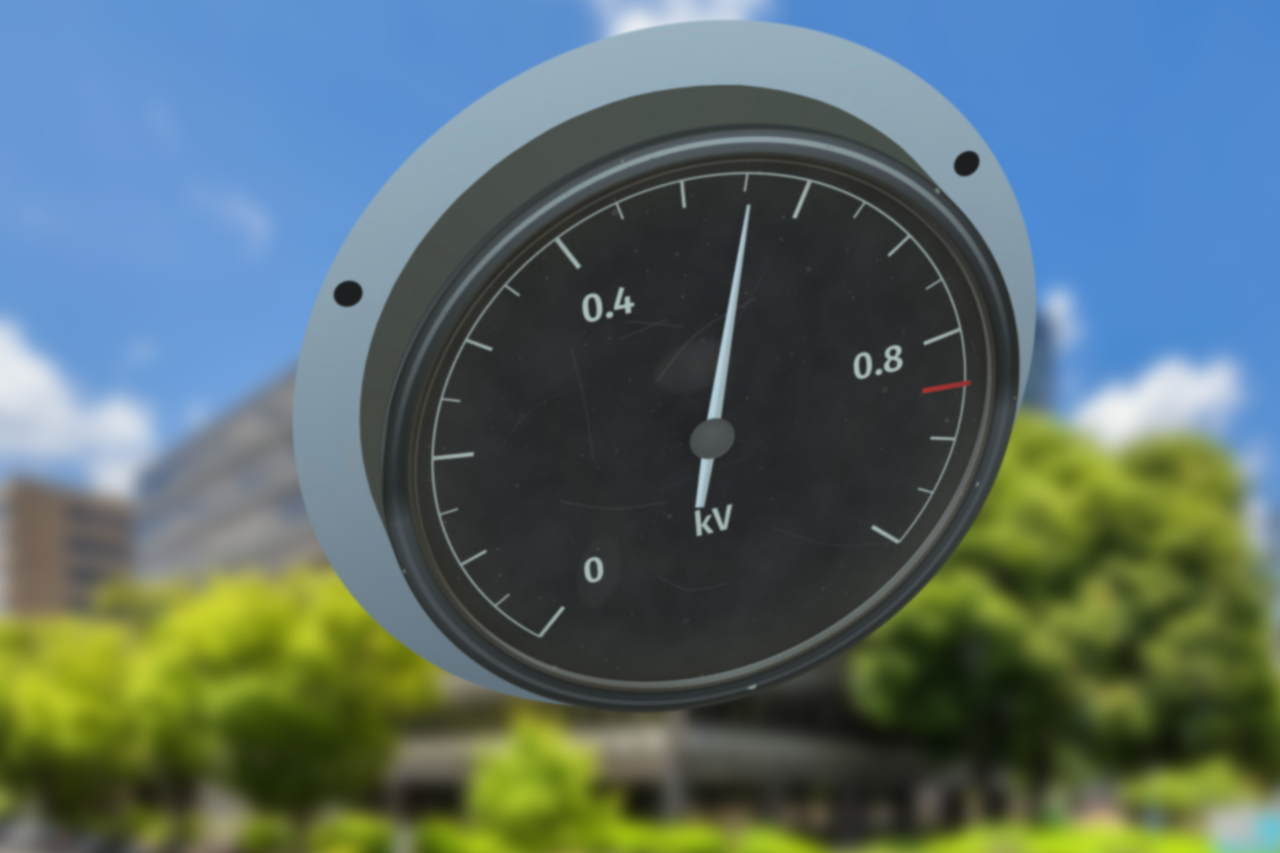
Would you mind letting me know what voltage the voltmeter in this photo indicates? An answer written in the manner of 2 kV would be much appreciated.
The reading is 0.55 kV
